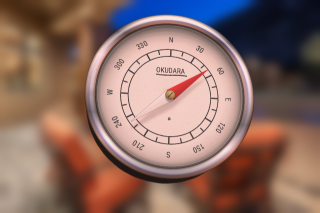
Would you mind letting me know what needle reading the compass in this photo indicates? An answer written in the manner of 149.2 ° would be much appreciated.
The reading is 52.5 °
